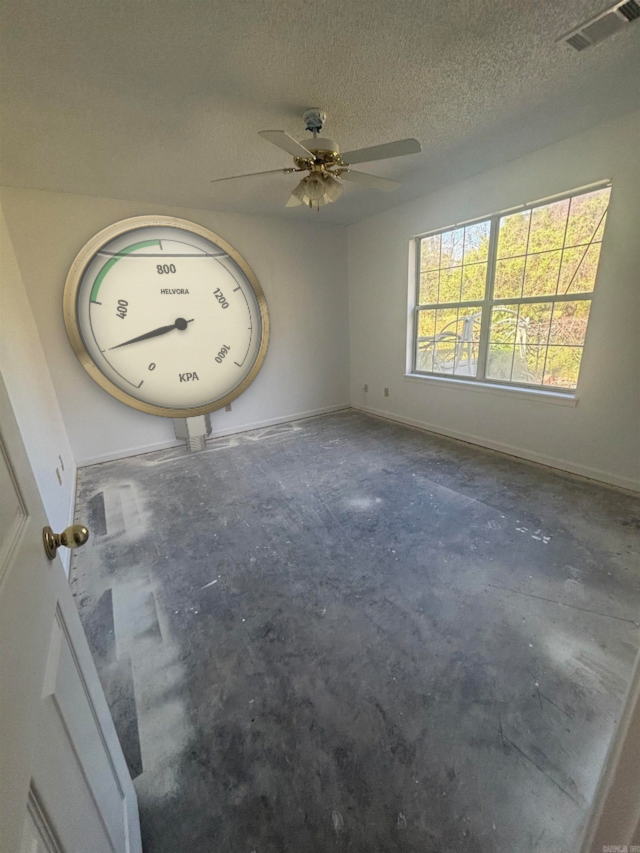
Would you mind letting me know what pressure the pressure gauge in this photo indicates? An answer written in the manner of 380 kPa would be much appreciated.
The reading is 200 kPa
